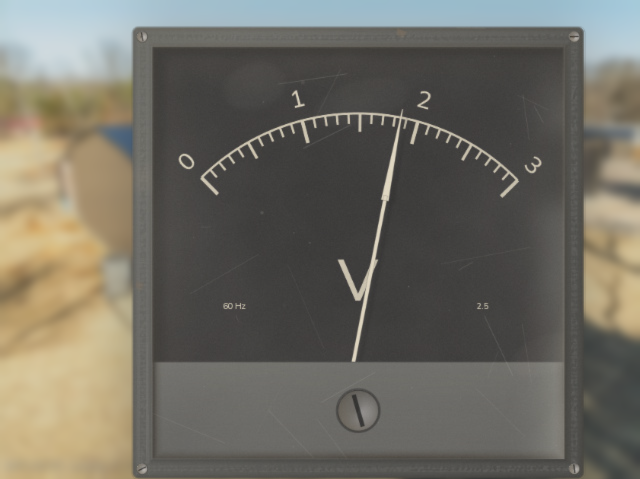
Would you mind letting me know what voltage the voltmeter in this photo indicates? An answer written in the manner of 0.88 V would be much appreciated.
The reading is 1.85 V
